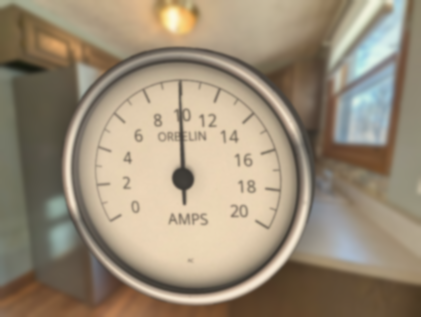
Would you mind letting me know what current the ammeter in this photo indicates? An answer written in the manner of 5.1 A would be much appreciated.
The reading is 10 A
